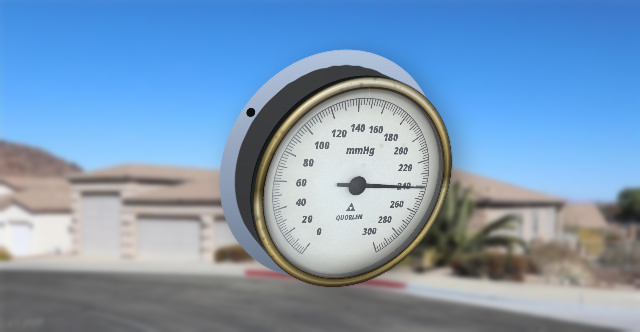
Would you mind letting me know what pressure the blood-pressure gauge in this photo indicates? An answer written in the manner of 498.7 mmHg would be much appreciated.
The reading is 240 mmHg
